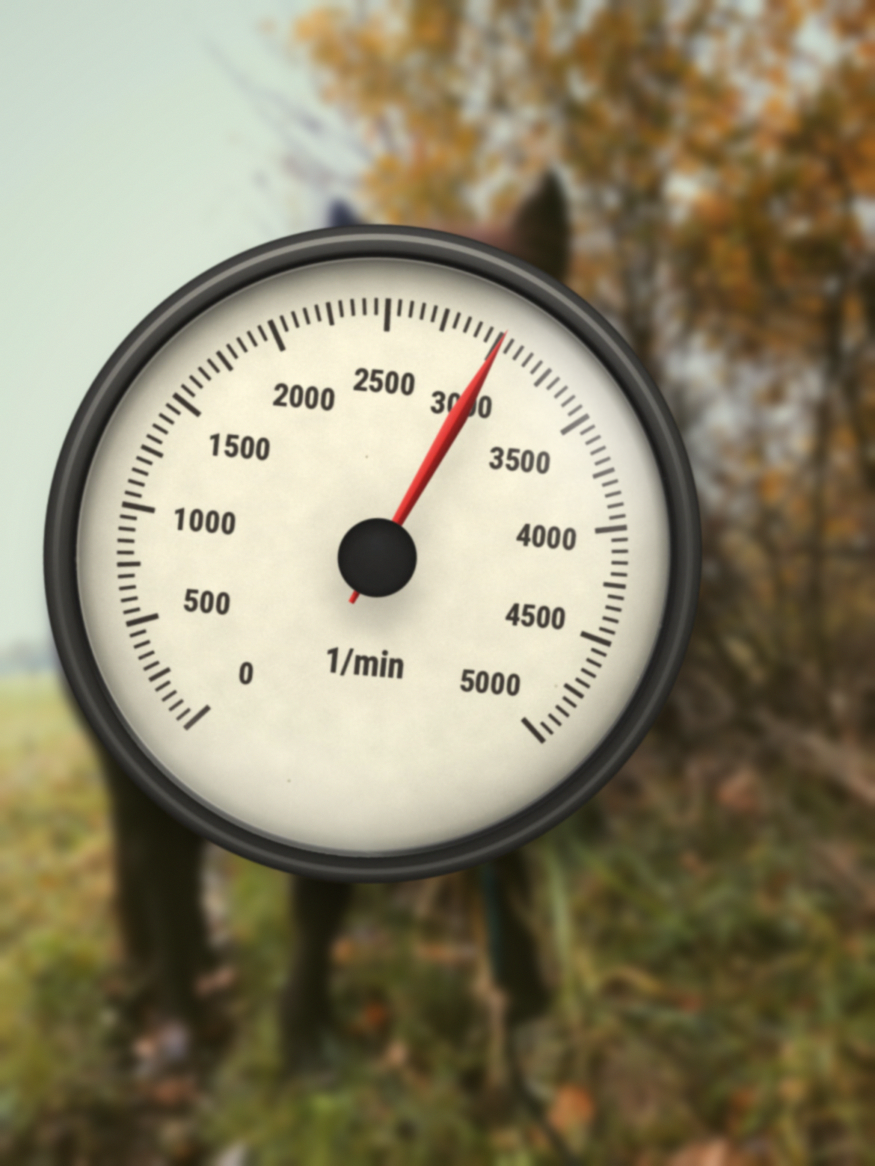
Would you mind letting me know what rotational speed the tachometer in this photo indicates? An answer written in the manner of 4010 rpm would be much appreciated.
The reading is 3000 rpm
